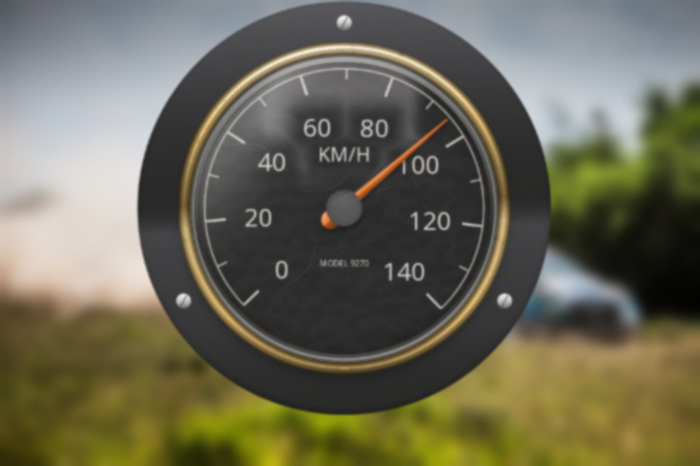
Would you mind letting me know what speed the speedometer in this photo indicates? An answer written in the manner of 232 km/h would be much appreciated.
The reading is 95 km/h
